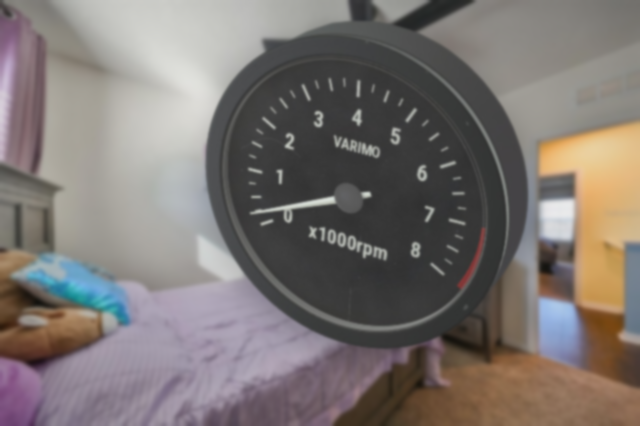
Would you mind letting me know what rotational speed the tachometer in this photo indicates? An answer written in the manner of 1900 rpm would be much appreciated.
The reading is 250 rpm
